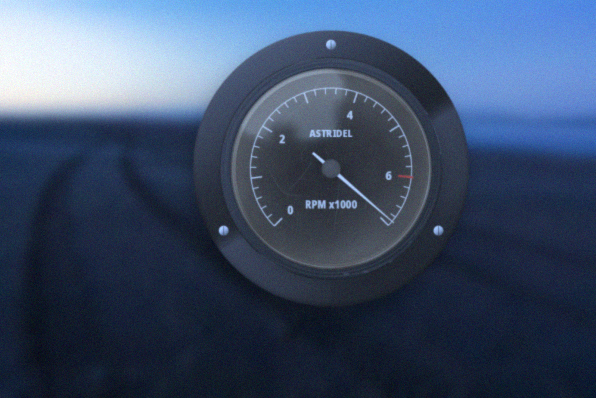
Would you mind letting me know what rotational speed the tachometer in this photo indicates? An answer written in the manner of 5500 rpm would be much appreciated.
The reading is 6900 rpm
